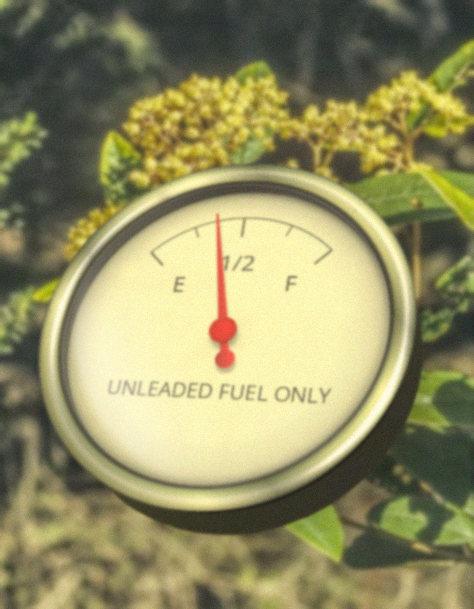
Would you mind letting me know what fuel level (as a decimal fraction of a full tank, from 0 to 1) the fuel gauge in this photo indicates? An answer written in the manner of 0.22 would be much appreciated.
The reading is 0.375
